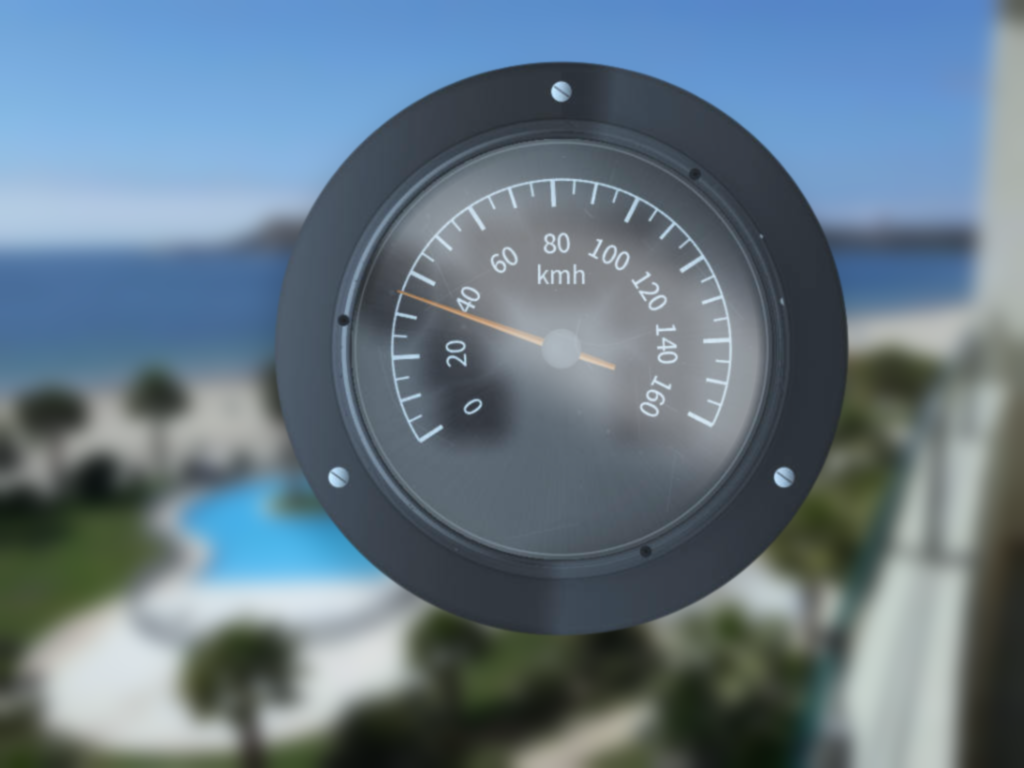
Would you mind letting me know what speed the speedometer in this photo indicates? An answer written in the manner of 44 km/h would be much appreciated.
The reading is 35 km/h
